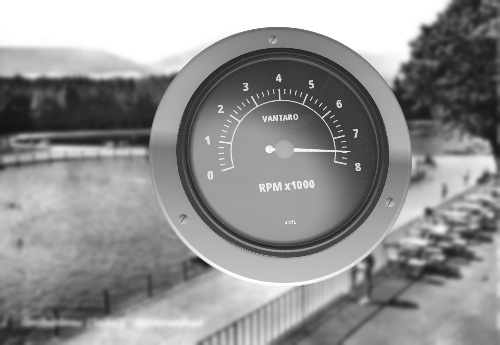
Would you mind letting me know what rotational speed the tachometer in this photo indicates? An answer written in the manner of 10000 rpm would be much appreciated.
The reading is 7600 rpm
